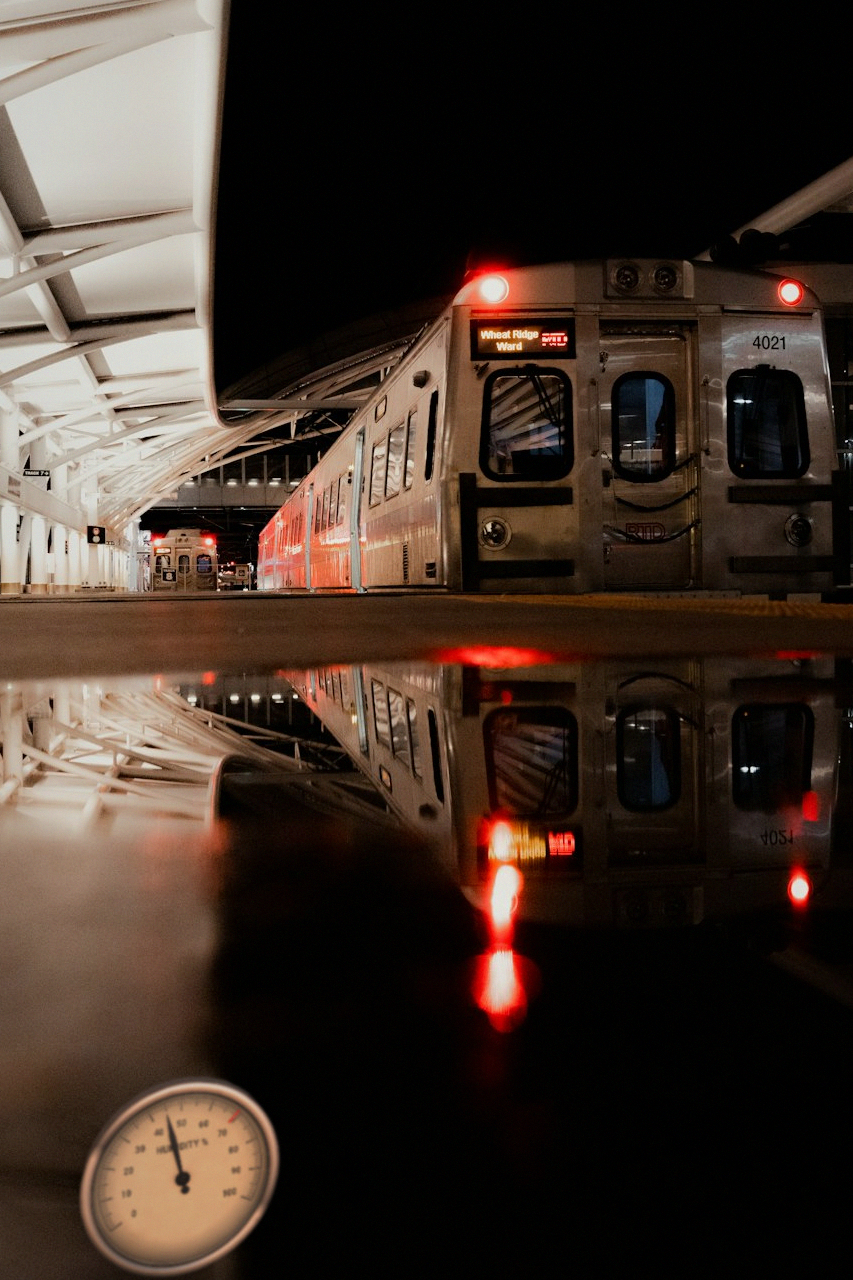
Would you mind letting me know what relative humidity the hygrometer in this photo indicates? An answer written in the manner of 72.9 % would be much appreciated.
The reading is 45 %
